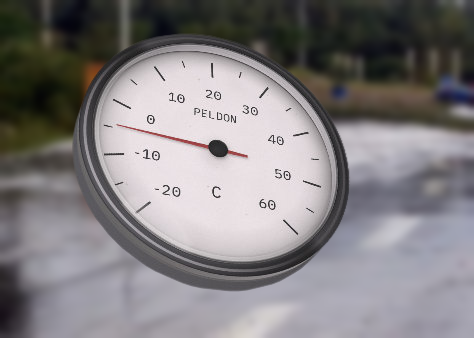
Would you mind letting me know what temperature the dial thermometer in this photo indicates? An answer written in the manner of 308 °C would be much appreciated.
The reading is -5 °C
